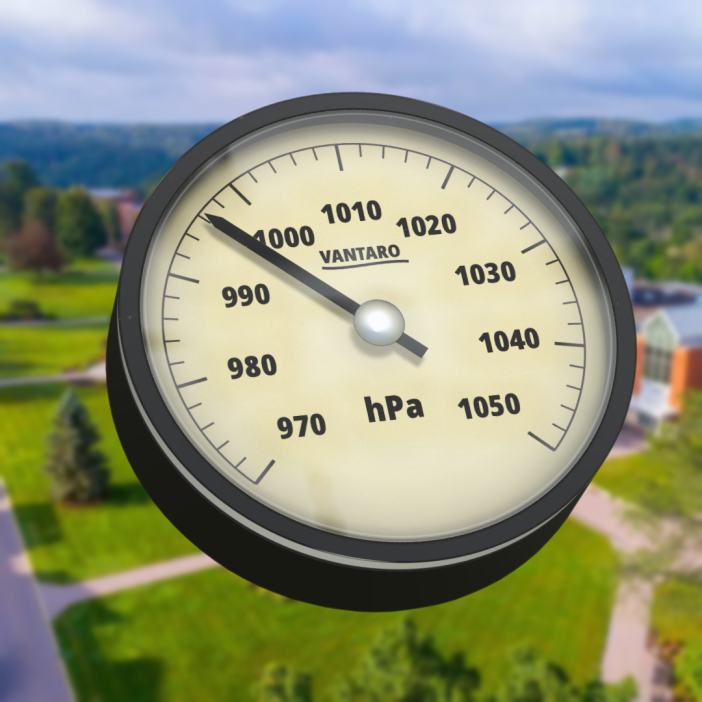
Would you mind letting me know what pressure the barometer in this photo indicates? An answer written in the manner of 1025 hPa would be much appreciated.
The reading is 996 hPa
